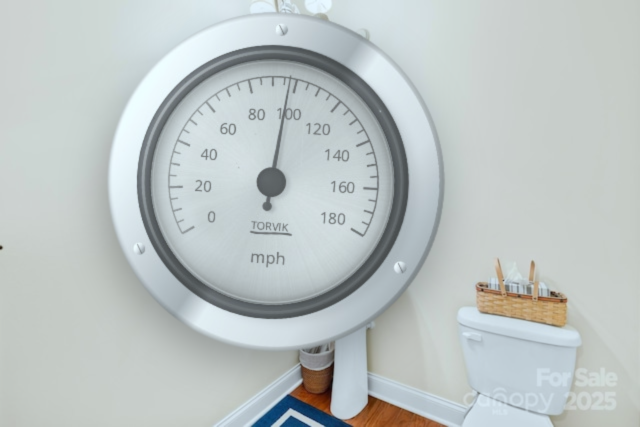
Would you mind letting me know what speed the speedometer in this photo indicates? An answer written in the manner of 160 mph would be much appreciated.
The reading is 97.5 mph
